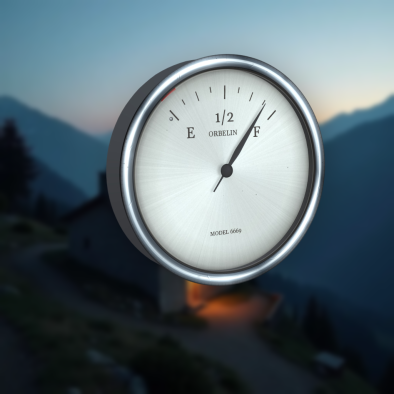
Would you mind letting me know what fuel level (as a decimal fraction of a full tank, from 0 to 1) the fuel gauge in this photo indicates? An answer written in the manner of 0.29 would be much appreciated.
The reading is 0.875
